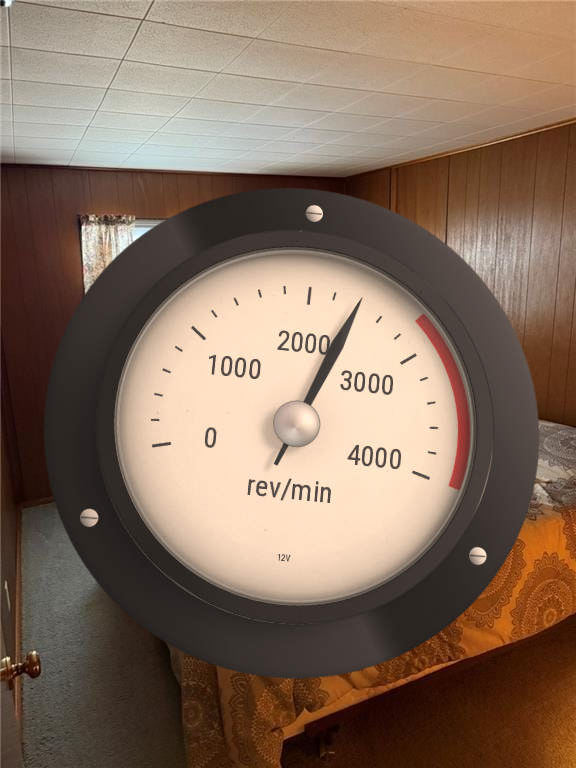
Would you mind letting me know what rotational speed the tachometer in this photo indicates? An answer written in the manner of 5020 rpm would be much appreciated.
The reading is 2400 rpm
